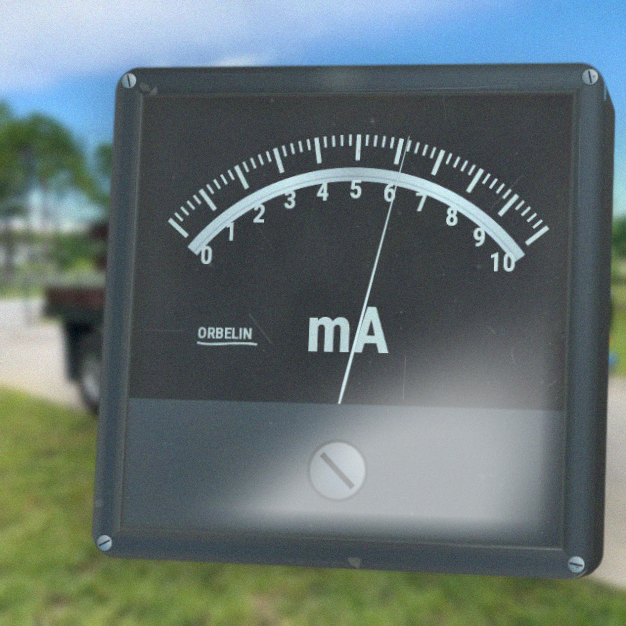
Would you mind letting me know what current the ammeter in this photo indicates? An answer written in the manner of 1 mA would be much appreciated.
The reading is 6.2 mA
